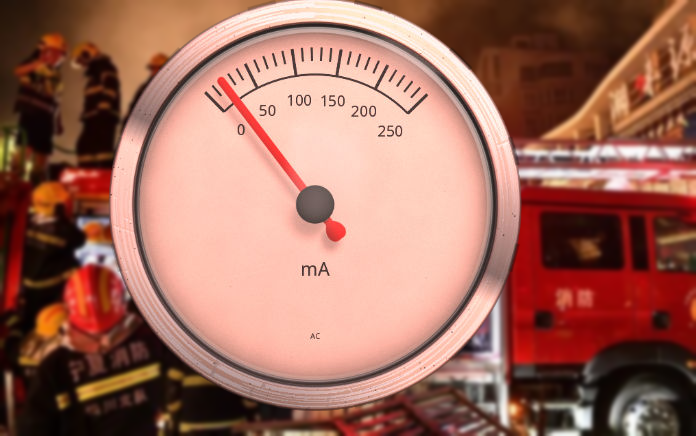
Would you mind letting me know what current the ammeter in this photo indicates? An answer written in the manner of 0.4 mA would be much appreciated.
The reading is 20 mA
